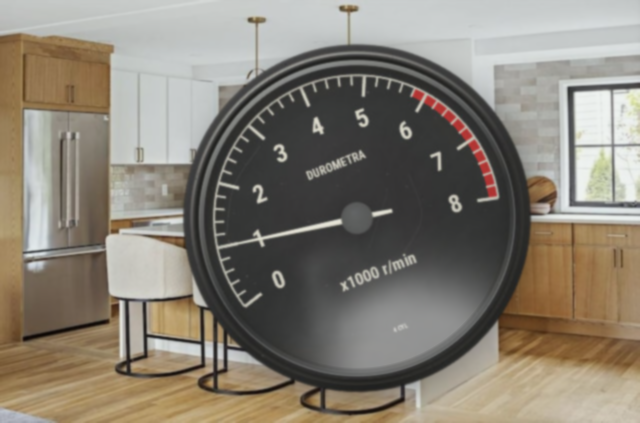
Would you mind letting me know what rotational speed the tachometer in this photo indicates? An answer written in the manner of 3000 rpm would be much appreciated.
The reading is 1000 rpm
